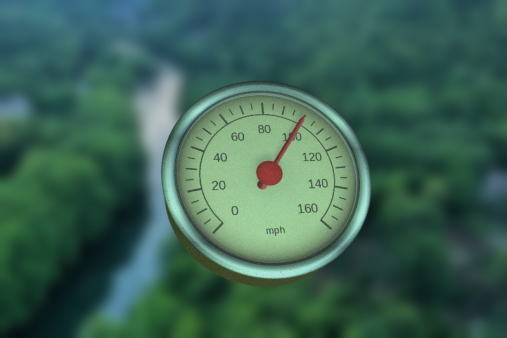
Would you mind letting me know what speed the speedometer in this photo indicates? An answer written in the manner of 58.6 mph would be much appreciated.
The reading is 100 mph
